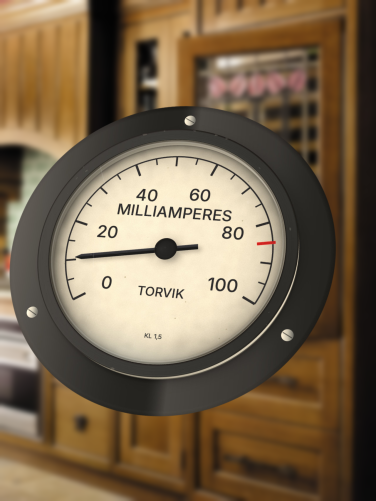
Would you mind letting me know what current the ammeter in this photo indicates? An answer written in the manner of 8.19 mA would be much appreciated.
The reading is 10 mA
